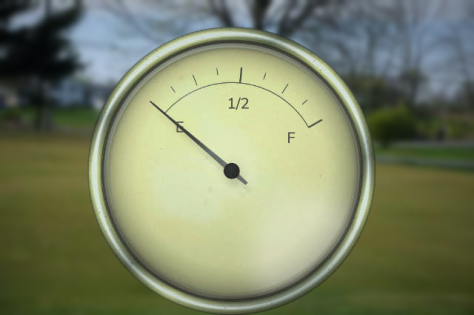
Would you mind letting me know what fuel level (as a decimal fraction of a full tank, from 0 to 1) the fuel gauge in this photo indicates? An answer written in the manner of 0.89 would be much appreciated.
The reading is 0
